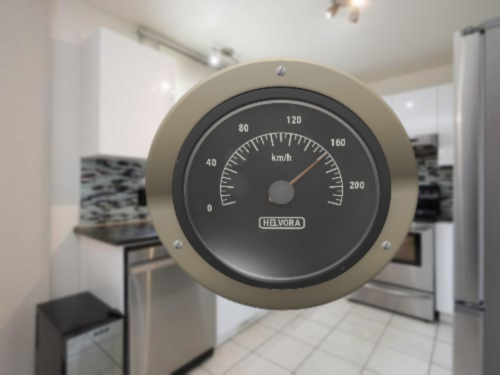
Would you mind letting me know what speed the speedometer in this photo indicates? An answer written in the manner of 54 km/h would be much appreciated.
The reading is 160 km/h
